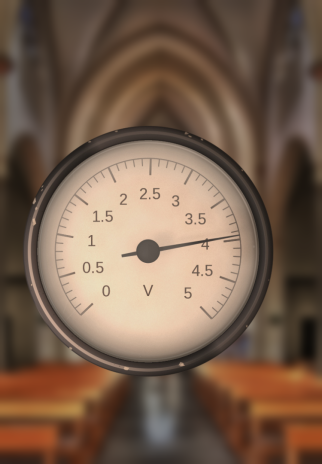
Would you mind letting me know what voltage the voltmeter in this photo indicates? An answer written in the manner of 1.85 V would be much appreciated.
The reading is 3.95 V
